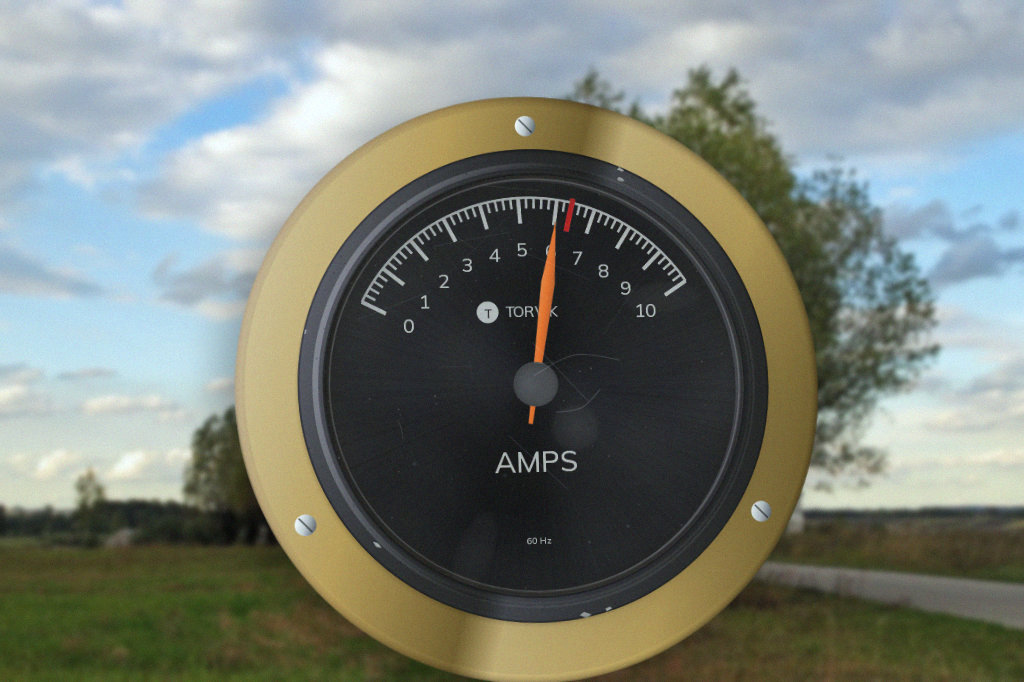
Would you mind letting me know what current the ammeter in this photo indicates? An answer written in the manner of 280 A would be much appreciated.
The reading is 6 A
